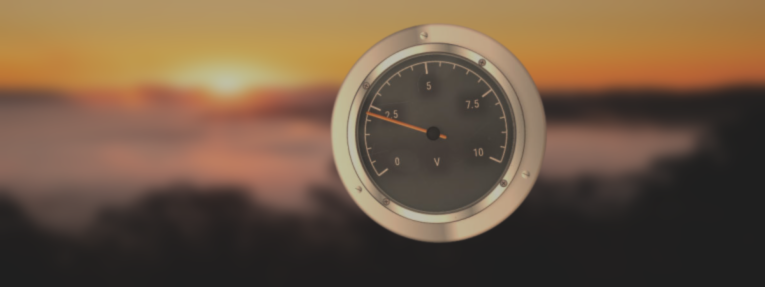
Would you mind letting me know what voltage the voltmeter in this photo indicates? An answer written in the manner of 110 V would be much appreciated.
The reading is 2.25 V
